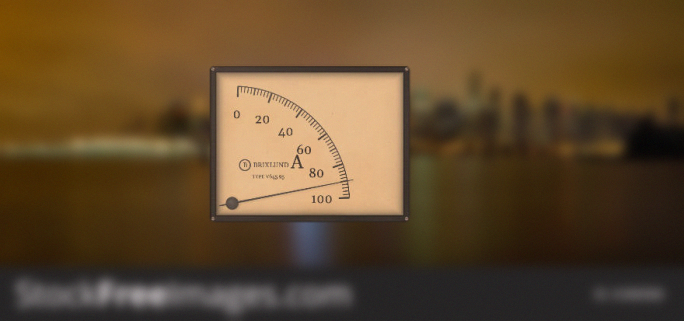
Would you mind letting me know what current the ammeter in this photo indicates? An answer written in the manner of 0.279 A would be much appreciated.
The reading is 90 A
